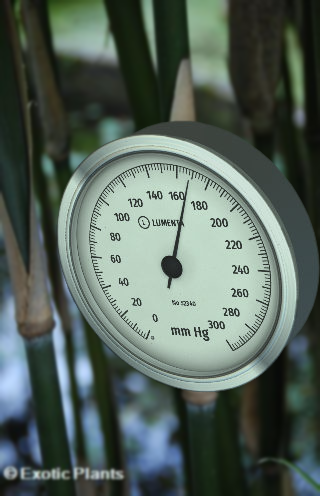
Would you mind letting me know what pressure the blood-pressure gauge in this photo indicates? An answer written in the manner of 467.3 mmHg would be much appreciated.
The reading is 170 mmHg
